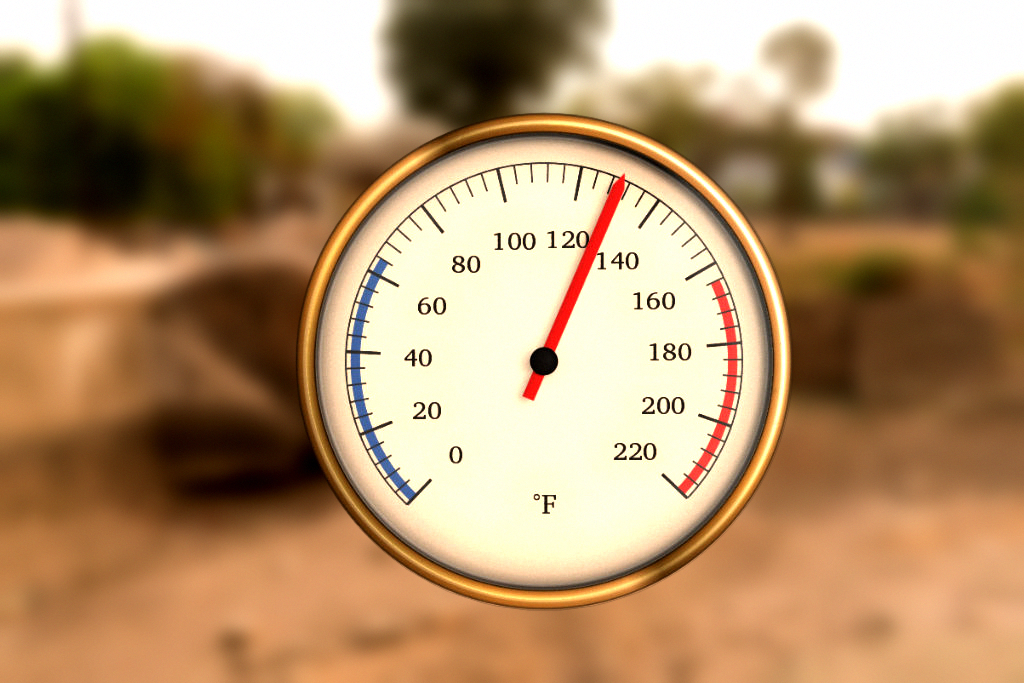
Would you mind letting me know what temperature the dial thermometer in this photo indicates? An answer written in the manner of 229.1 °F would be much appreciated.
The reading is 130 °F
